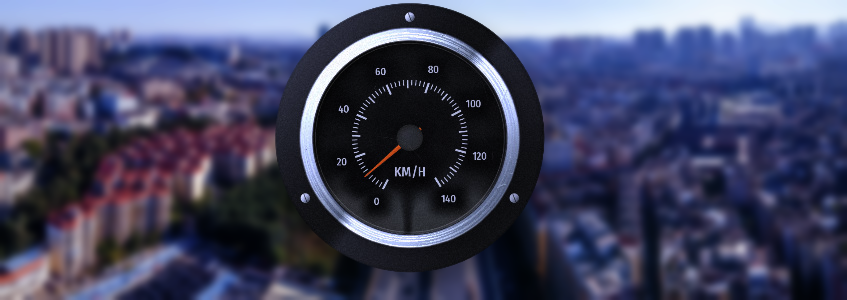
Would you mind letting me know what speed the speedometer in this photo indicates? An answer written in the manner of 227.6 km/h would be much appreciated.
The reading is 10 km/h
